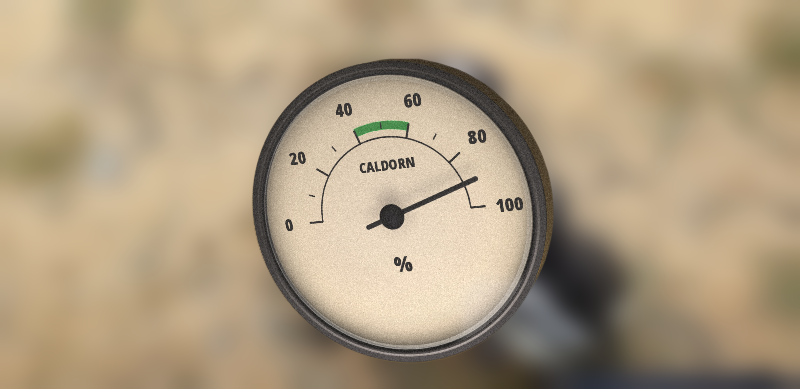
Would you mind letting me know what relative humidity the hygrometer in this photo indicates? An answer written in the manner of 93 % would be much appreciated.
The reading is 90 %
